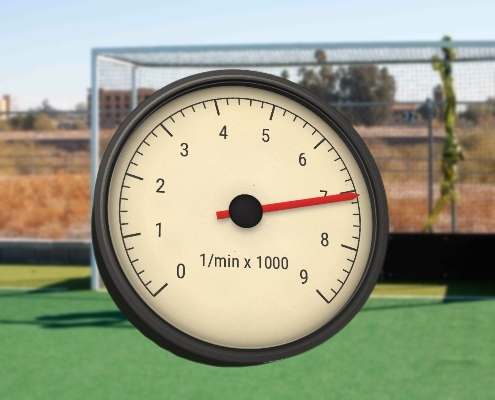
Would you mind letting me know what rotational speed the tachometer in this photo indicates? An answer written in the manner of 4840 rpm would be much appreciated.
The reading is 7100 rpm
